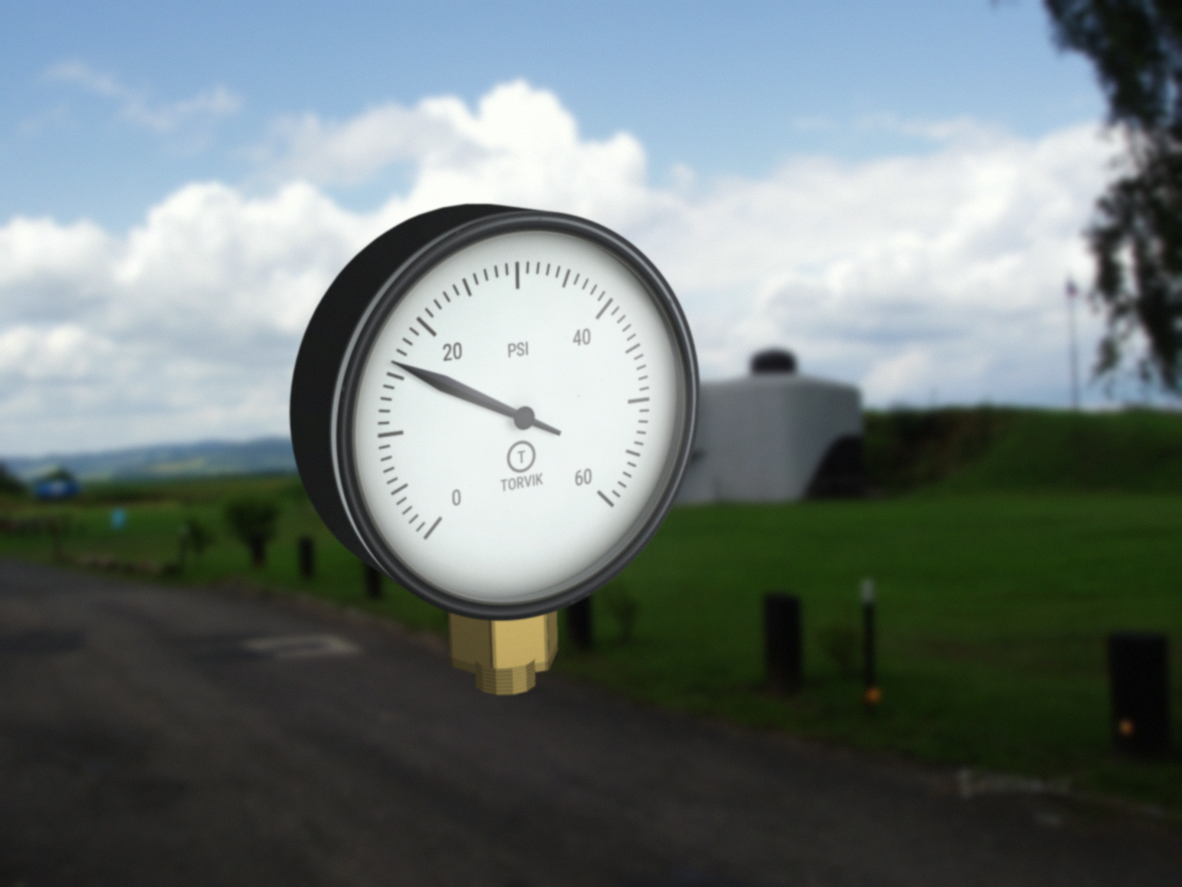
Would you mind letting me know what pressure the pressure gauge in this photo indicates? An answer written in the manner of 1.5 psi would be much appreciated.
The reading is 16 psi
